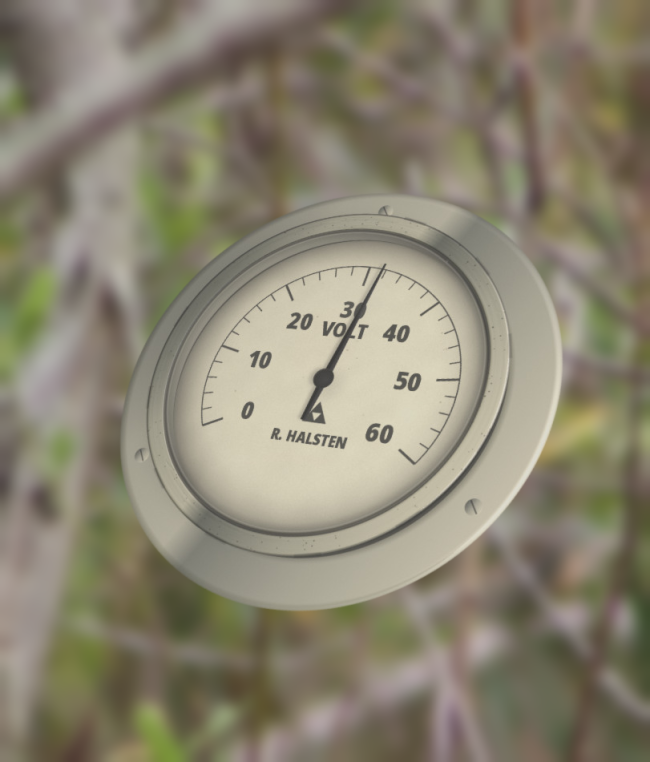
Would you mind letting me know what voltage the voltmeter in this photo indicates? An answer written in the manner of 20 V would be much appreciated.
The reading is 32 V
